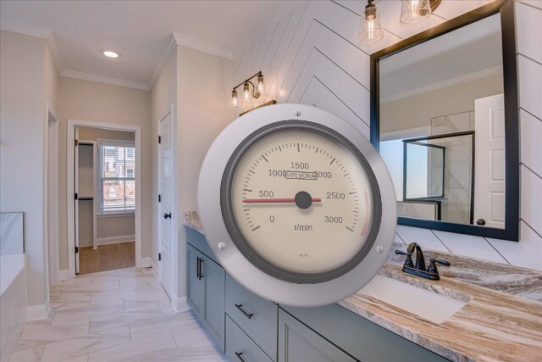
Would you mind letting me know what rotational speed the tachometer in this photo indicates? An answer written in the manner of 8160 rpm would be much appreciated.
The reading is 350 rpm
